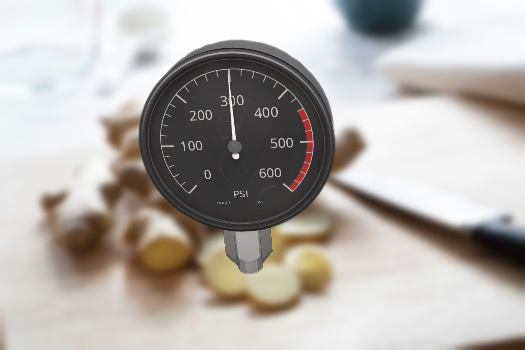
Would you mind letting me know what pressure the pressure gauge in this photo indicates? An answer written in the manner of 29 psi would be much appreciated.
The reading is 300 psi
